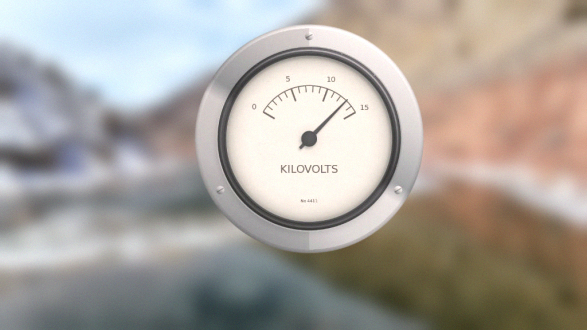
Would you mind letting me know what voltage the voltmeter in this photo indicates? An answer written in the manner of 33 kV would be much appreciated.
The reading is 13 kV
